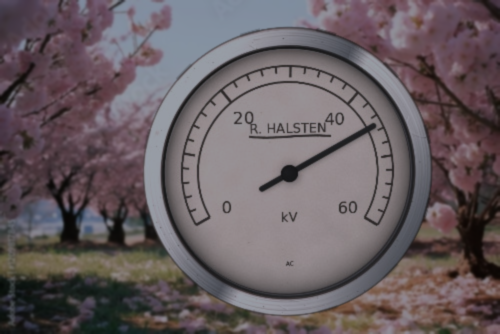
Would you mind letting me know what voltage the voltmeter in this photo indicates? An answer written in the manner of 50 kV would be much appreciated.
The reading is 45 kV
